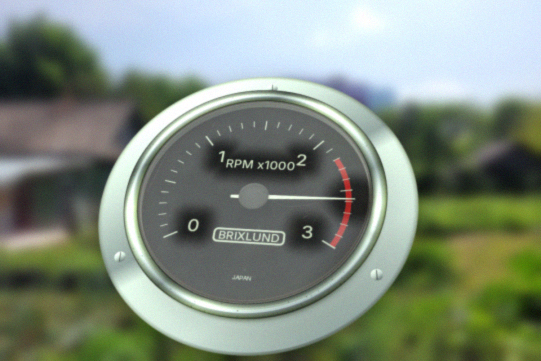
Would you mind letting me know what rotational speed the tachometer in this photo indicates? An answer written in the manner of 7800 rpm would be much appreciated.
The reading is 2600 rpm
